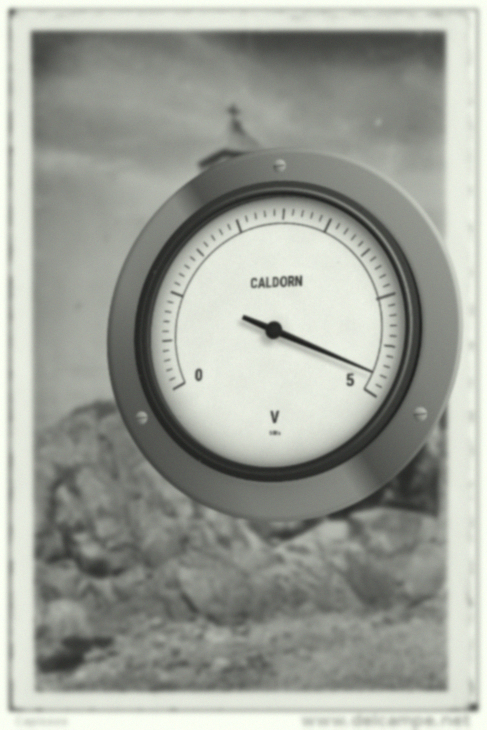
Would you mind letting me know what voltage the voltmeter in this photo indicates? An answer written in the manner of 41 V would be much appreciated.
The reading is 4.8 V
